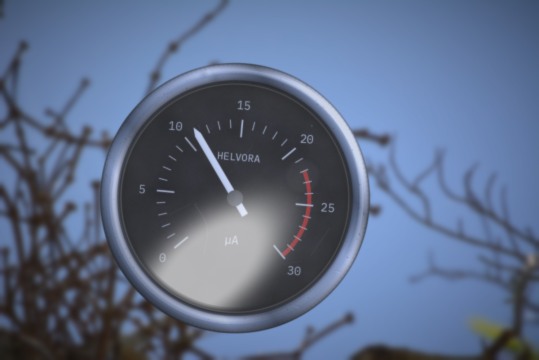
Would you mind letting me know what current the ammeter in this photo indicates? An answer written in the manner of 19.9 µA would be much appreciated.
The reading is 11 µA
